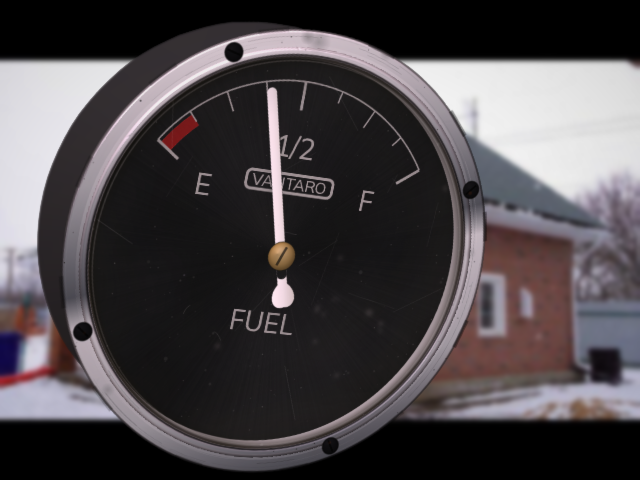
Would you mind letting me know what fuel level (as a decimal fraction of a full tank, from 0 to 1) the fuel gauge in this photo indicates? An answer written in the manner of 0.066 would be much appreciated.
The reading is 0.375
